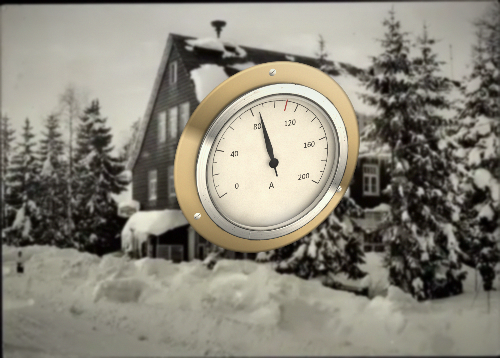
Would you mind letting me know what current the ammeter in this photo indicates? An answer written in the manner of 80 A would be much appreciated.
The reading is 85 A
